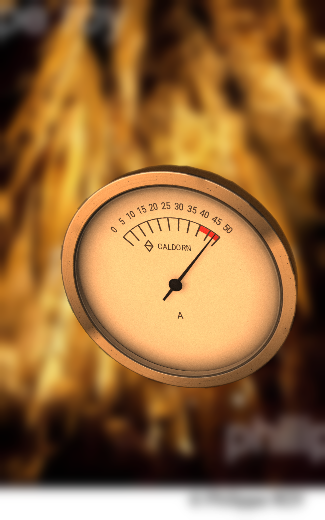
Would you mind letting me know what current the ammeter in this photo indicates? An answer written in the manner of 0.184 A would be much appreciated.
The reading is 47.5 A
